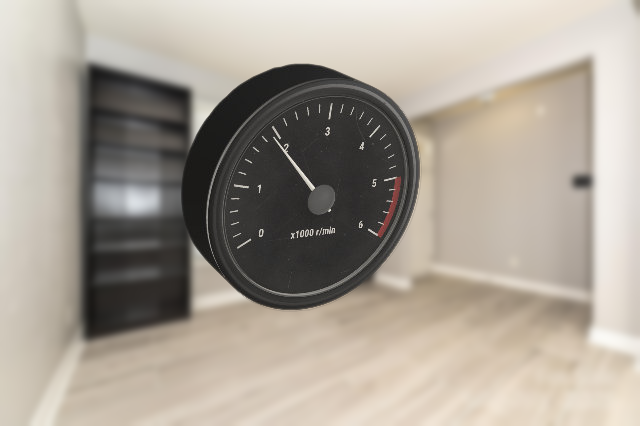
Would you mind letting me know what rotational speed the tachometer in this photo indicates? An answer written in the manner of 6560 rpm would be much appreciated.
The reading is 1900 rpm
